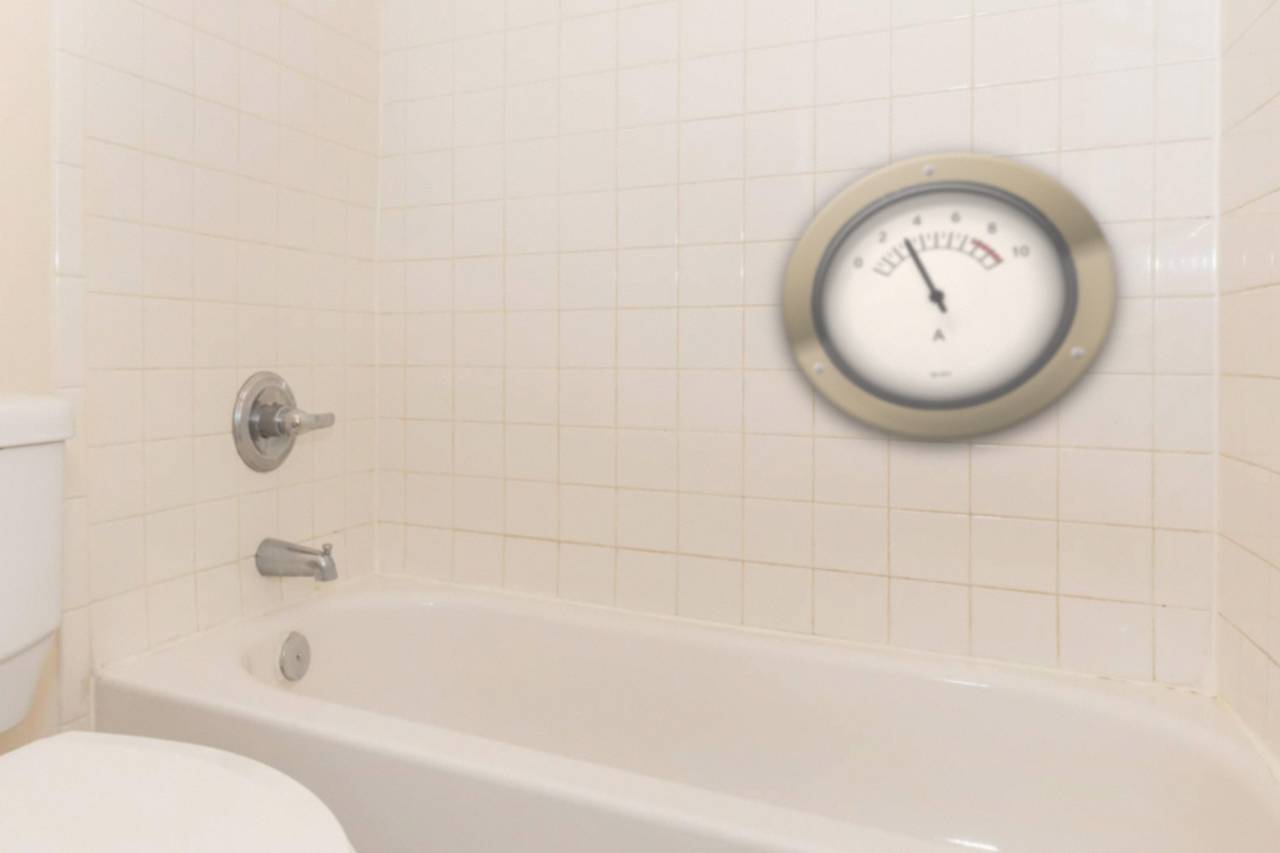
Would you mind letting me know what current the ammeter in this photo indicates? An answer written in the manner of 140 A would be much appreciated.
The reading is 3 A
